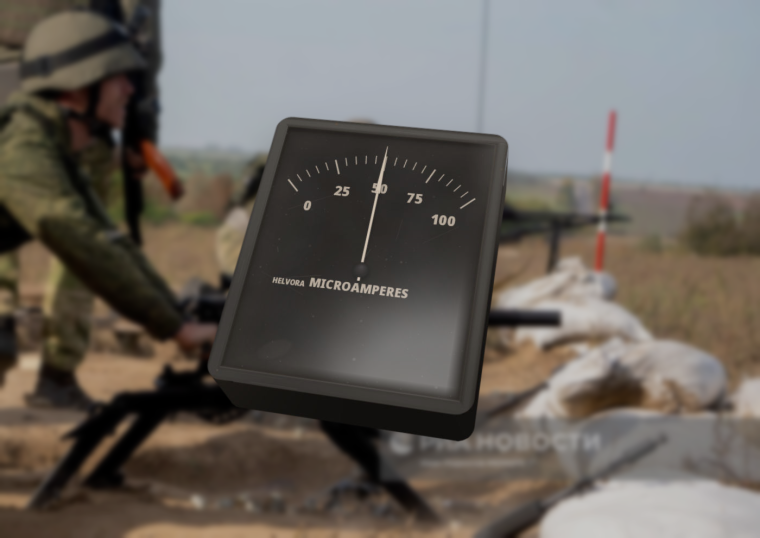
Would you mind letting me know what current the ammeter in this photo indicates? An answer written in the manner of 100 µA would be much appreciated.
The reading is 50 µA
